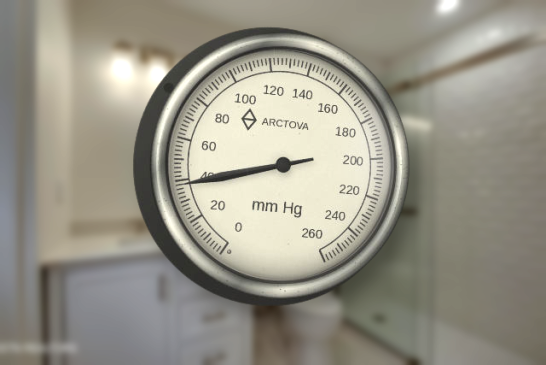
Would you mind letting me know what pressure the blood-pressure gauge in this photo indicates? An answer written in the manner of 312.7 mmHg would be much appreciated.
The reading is 38 mmHg
